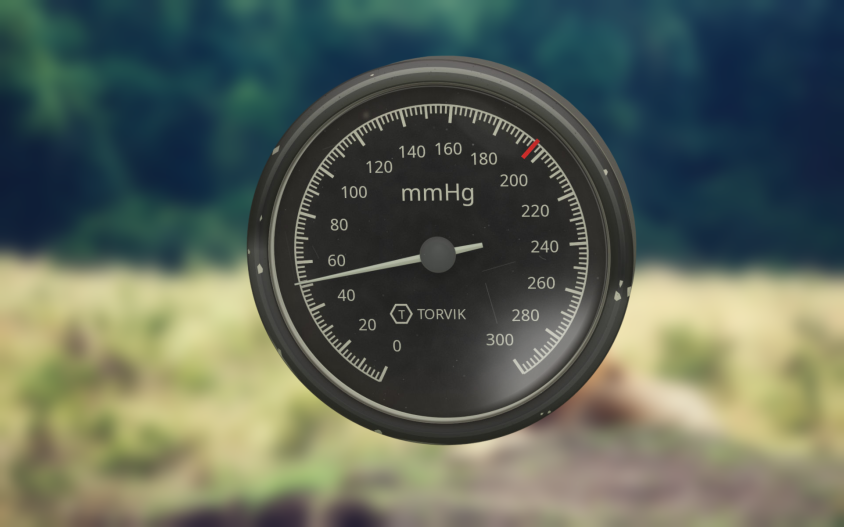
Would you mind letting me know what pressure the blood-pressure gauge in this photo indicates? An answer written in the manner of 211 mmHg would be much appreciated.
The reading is 52 mmHg
